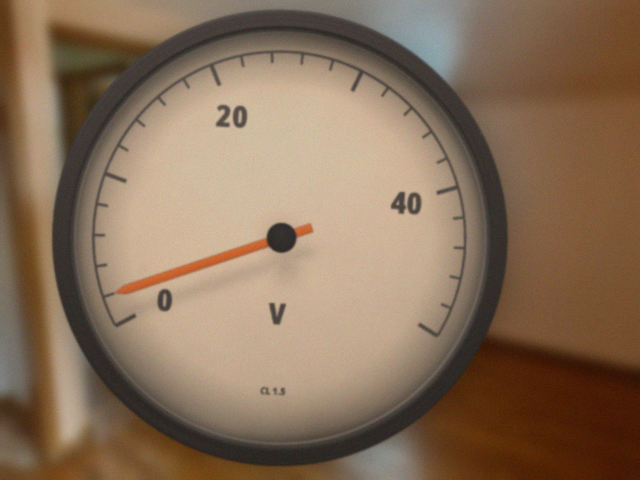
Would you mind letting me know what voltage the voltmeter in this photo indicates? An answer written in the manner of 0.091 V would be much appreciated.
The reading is 2 V
